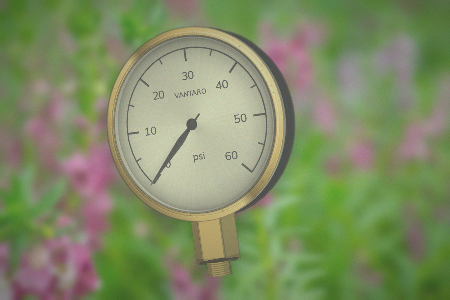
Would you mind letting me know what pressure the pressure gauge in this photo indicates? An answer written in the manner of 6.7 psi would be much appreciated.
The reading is 0 psi
